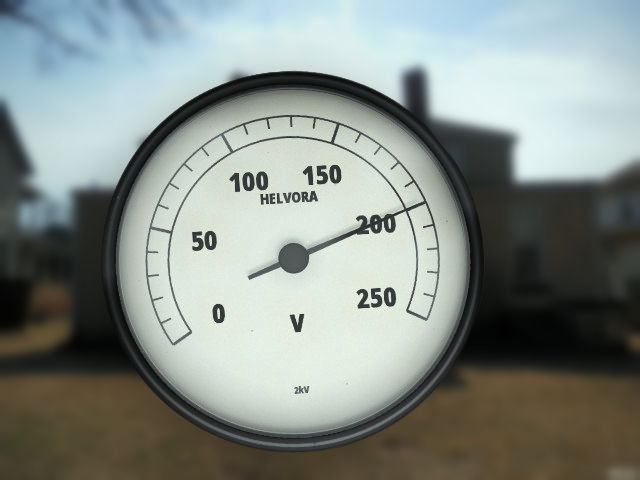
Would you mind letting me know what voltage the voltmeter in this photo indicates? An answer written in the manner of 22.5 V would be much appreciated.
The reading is 200 V
